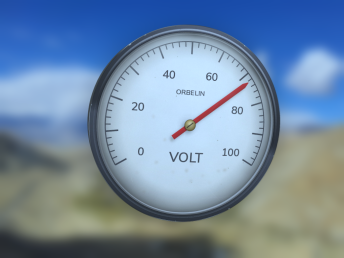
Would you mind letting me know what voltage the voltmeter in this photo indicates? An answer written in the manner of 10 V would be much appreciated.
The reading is 72 V
